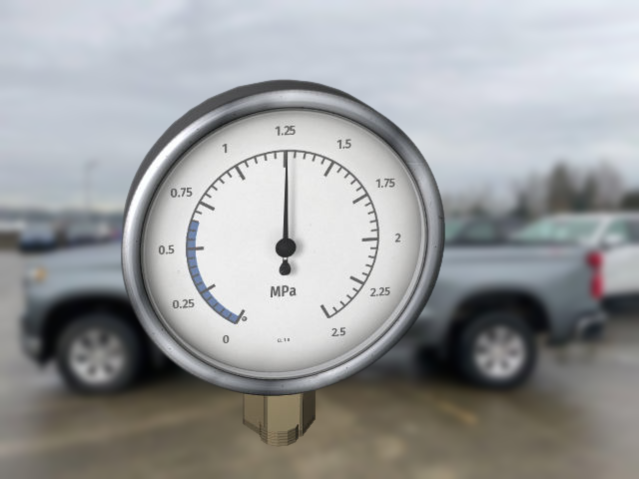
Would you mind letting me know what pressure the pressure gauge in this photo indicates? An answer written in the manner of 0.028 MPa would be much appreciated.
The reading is 1.25 MPa
